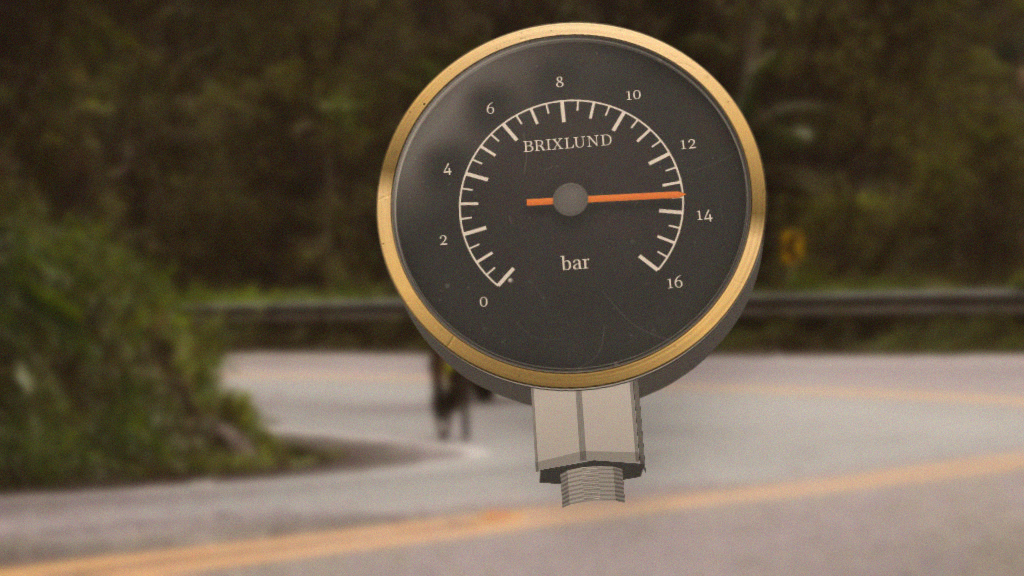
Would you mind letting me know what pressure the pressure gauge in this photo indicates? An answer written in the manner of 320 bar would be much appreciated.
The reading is 13.5 bar
